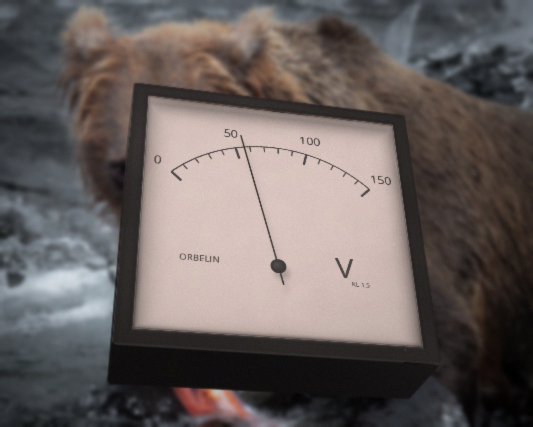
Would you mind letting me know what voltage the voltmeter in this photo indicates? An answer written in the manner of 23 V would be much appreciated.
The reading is 55 V
